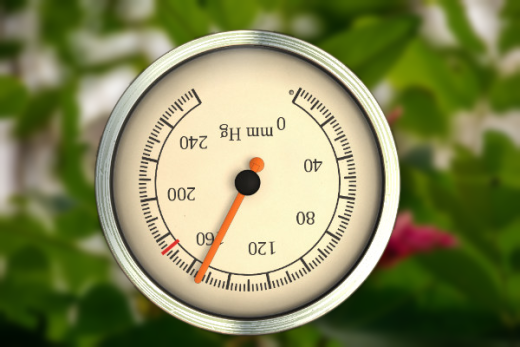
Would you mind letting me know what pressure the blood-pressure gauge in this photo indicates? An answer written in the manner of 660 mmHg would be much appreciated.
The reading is 154 mmHg
